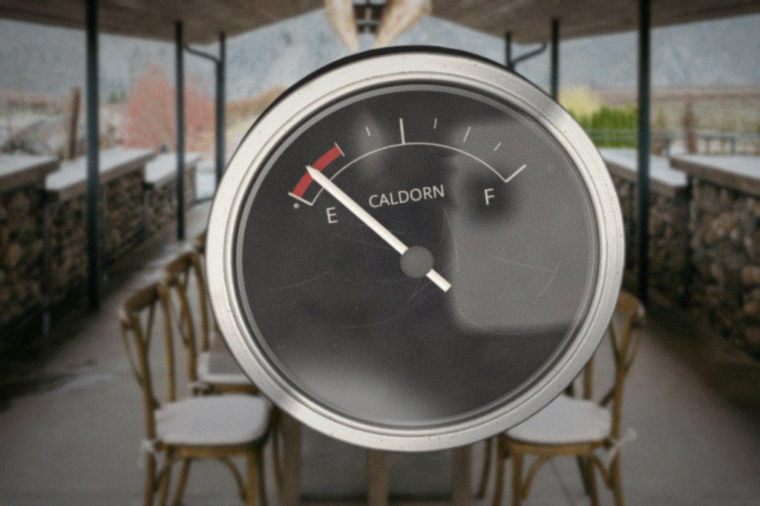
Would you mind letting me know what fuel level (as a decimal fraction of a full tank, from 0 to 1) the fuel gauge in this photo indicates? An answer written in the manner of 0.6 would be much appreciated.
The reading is 0.125
